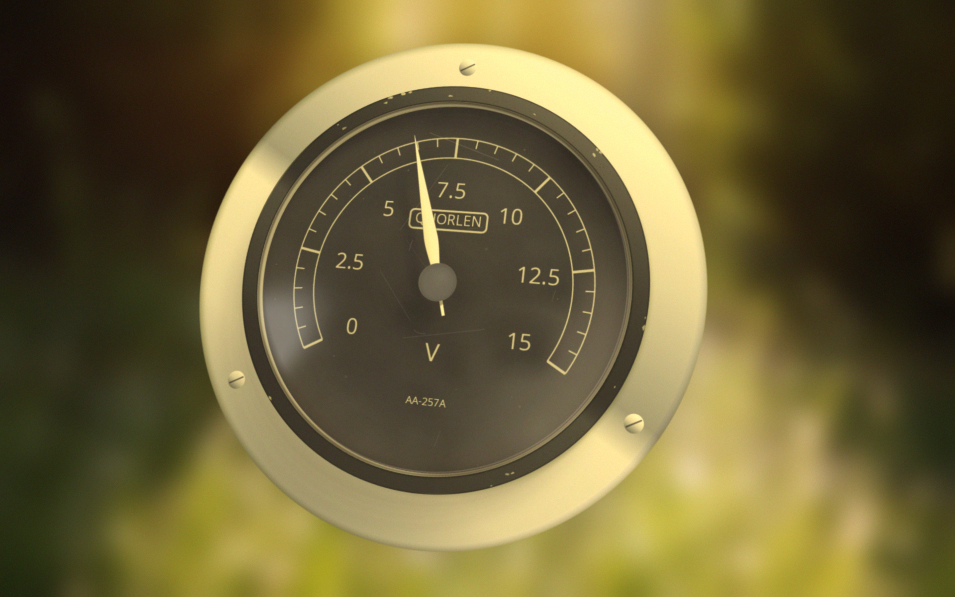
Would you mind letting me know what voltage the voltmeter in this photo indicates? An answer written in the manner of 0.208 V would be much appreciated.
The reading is 6.5 V
